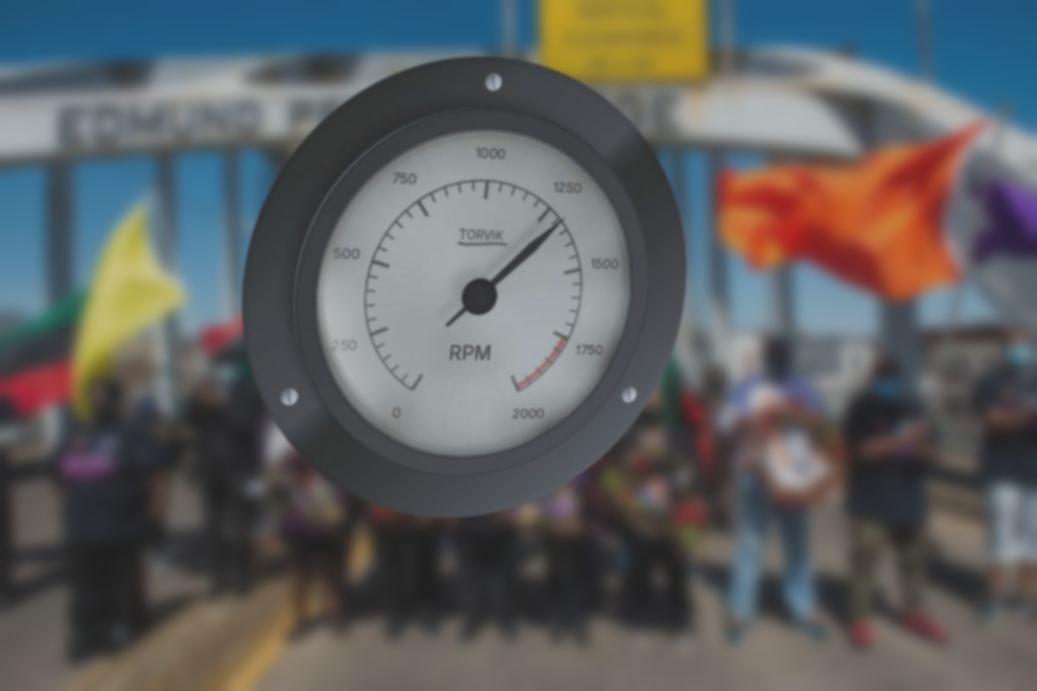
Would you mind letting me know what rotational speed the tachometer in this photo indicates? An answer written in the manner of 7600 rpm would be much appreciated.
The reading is 1300 rpm
